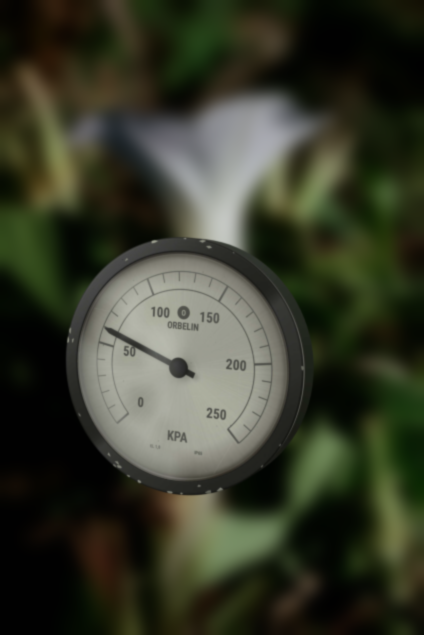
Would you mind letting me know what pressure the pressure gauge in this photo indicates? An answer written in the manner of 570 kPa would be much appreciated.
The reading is 60 kPa
